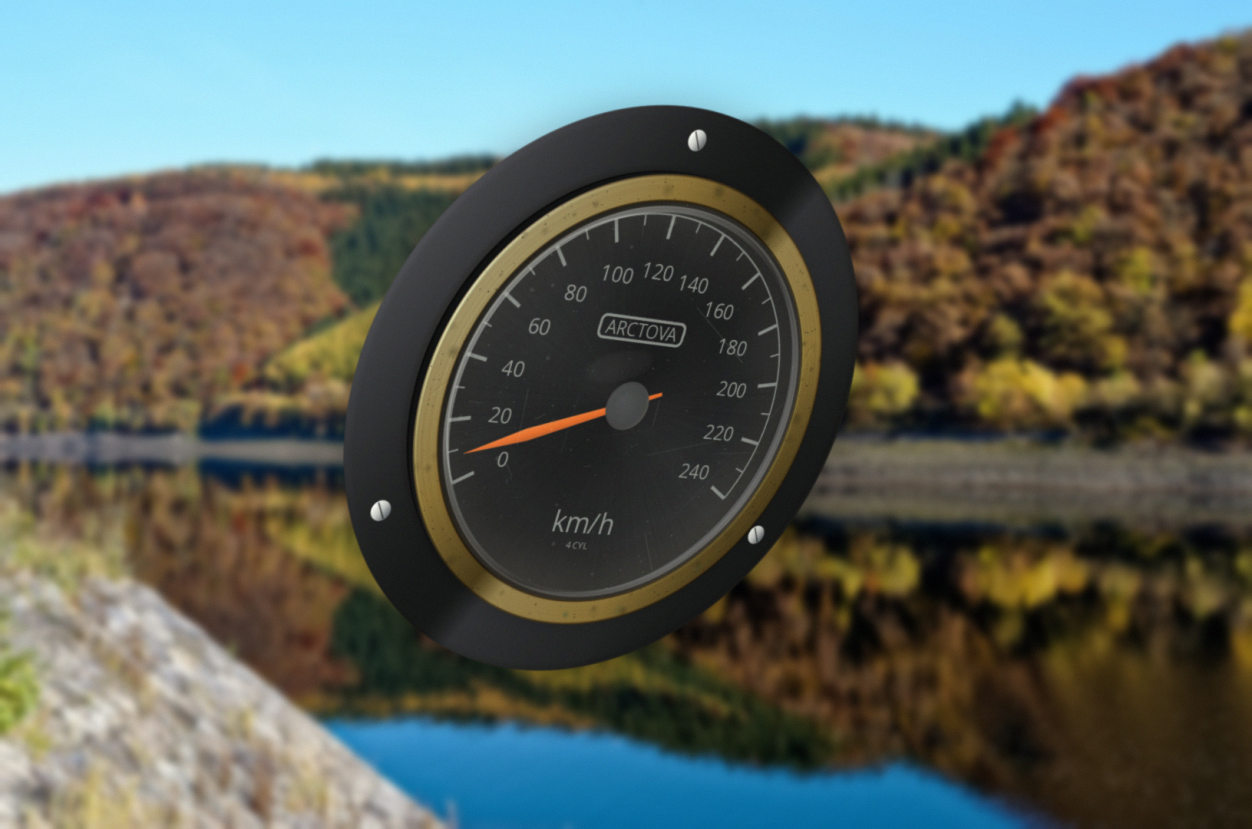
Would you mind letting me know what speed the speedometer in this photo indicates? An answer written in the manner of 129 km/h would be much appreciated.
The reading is 10 km/h
